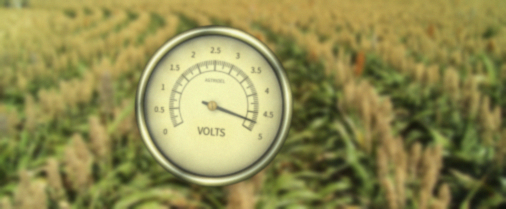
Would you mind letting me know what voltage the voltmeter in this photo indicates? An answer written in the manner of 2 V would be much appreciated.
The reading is 4.75 V
